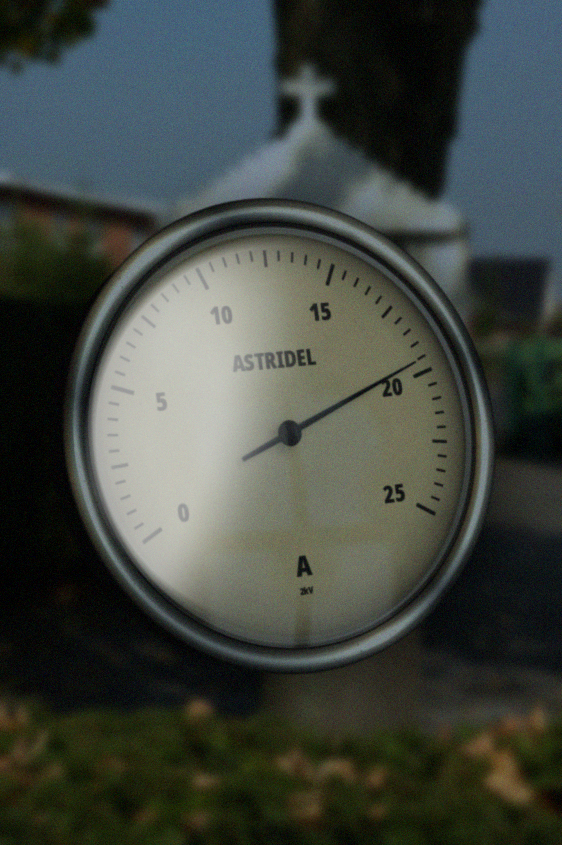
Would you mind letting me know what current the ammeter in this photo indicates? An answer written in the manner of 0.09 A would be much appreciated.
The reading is 19.5 A
